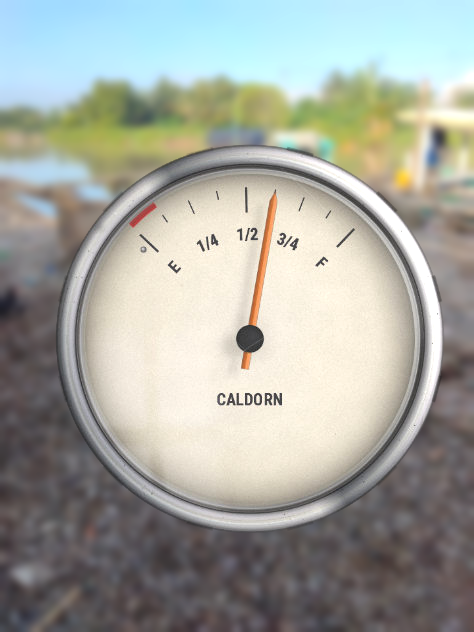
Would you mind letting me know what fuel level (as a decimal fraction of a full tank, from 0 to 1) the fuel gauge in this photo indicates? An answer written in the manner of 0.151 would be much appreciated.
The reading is 0.625
